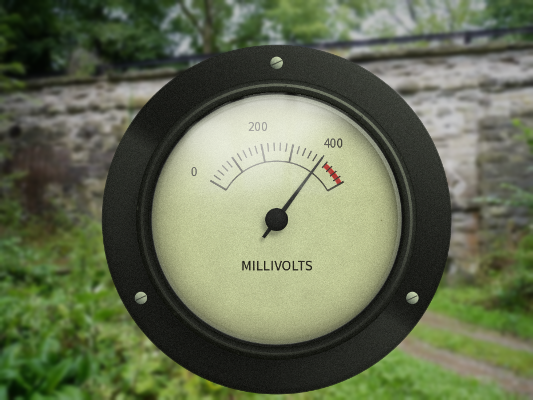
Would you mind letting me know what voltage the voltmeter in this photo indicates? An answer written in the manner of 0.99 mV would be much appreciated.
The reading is 400 mV
